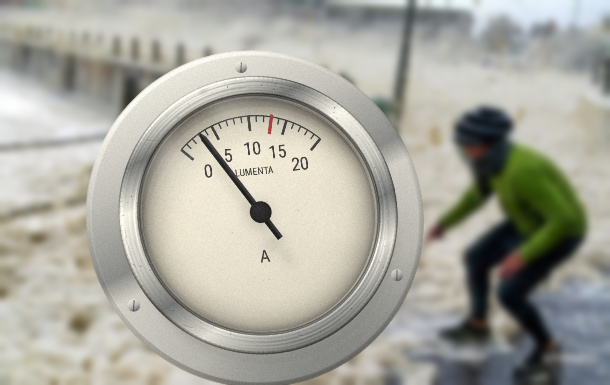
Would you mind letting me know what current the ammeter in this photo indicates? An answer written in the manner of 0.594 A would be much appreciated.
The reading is 3 A
